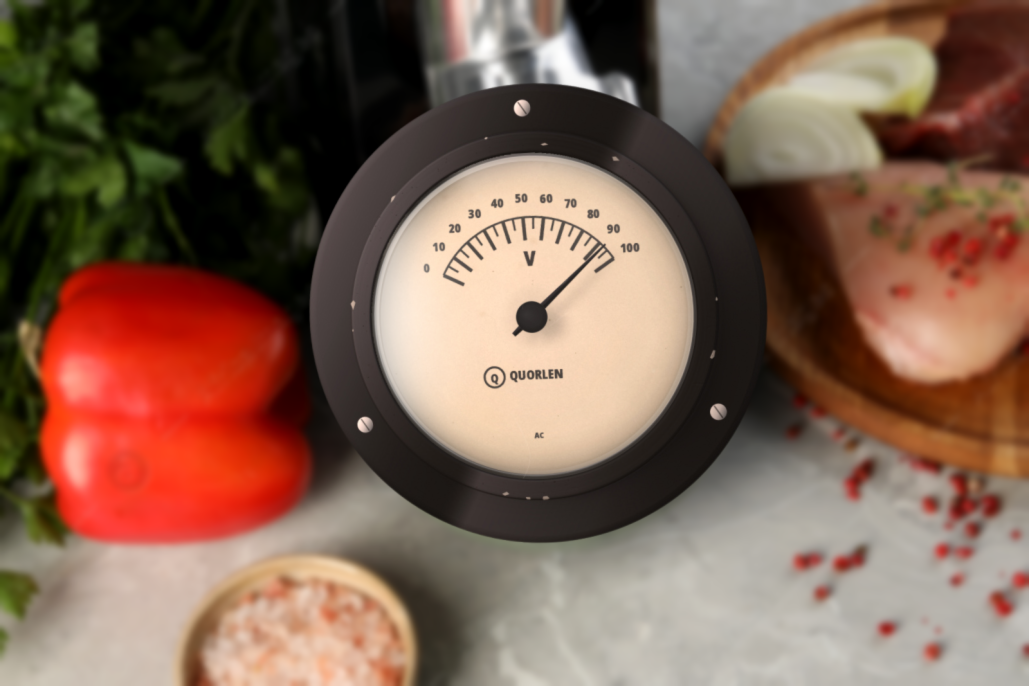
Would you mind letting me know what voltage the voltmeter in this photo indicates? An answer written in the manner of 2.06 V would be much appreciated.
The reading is 92.5 V
